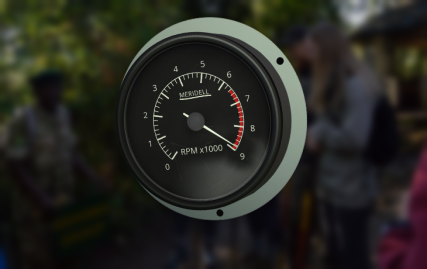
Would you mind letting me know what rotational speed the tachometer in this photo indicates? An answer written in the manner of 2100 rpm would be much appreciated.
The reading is 8800 rpm
